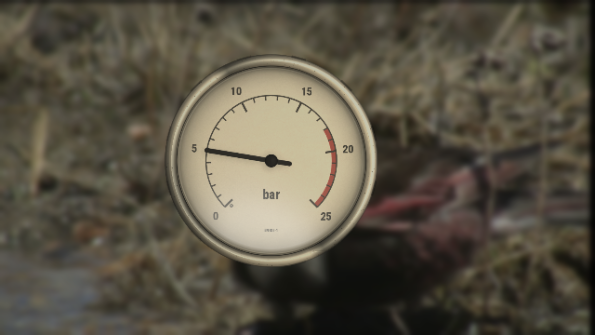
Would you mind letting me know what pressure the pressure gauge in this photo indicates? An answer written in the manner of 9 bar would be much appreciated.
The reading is 5 bar
